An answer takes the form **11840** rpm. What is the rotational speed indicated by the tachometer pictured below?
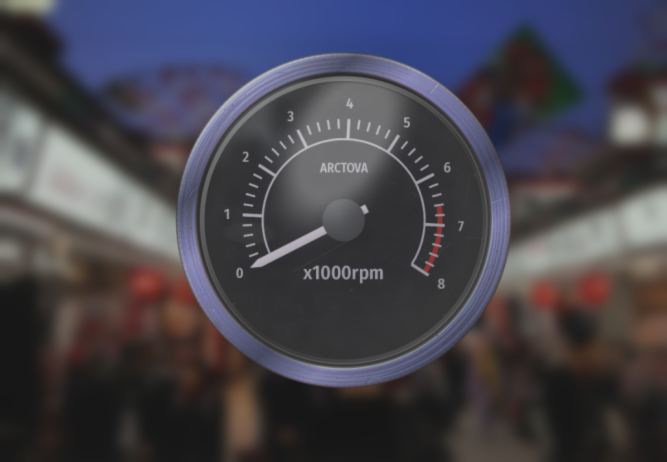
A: **0** rpm
